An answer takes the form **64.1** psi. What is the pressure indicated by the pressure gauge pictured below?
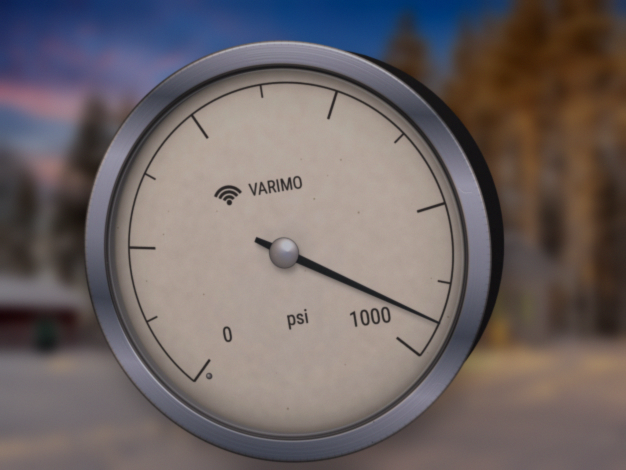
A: **950** psi
